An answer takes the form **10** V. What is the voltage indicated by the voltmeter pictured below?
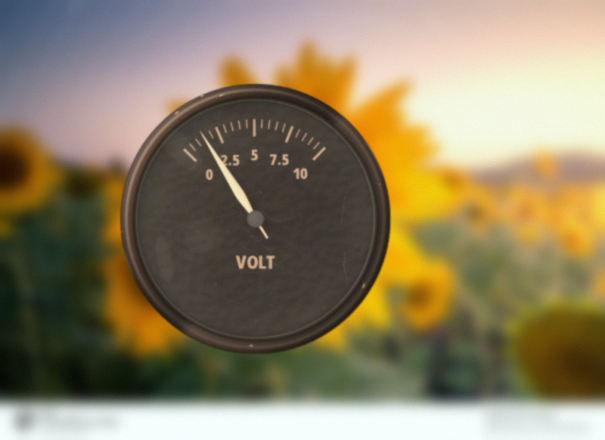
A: **1.5** V
